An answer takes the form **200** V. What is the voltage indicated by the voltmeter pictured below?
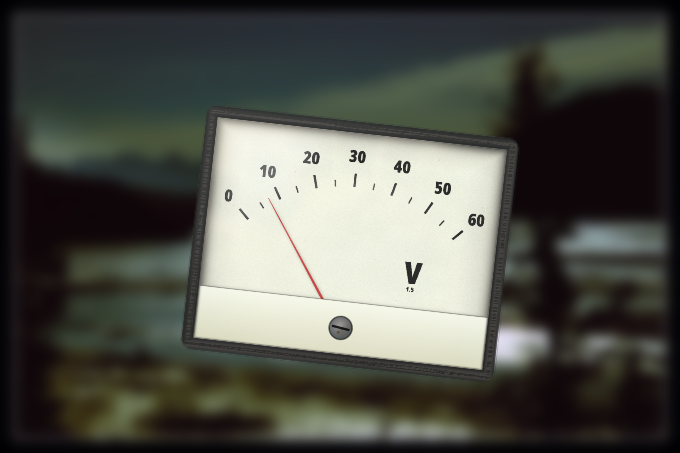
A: **7.5** V
